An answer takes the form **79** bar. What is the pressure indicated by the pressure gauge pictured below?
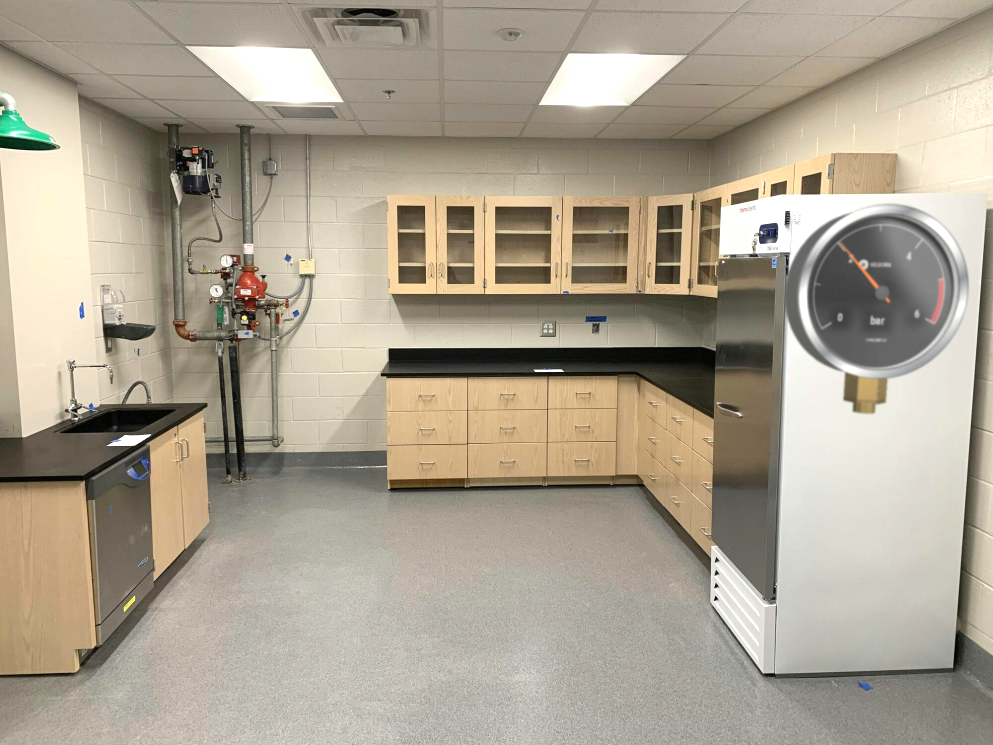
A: **2** bar
